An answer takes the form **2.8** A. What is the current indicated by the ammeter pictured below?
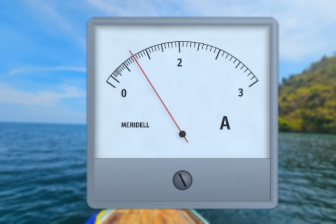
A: **1.25** A
